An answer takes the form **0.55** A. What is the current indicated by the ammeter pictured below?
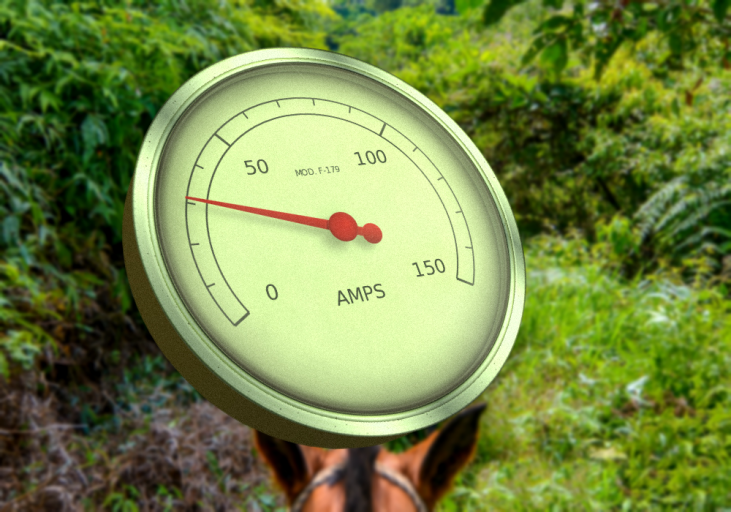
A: **30** A
